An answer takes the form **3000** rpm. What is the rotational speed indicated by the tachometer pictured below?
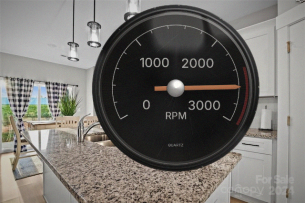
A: **2600** rpm
